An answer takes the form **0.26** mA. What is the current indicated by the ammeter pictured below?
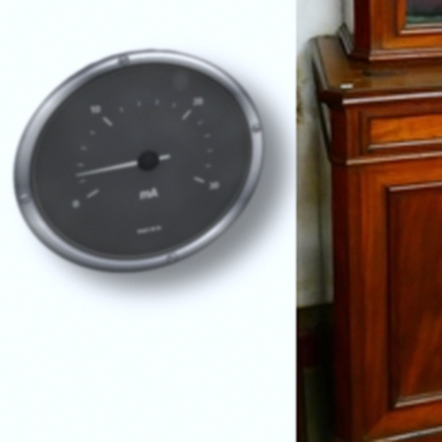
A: **3** mA
